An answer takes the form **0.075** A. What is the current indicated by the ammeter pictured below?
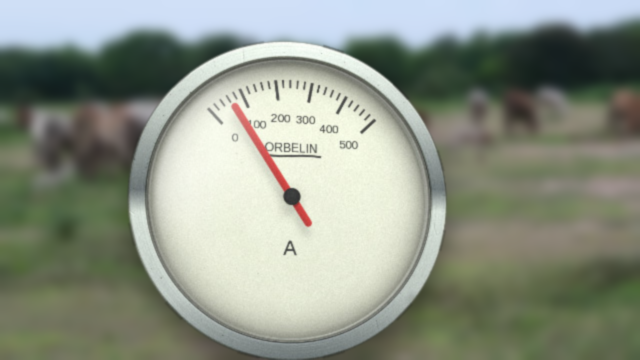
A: **60** A
